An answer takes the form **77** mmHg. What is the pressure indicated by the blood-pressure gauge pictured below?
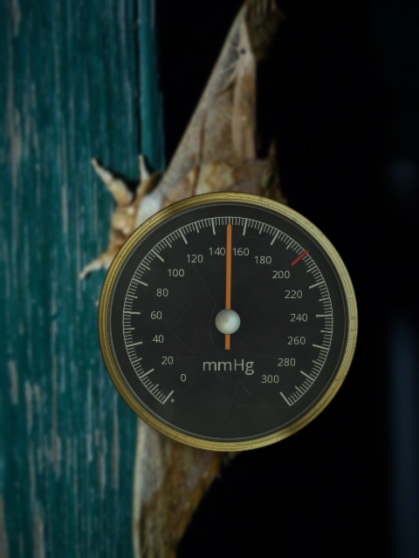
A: **150** mmHg
